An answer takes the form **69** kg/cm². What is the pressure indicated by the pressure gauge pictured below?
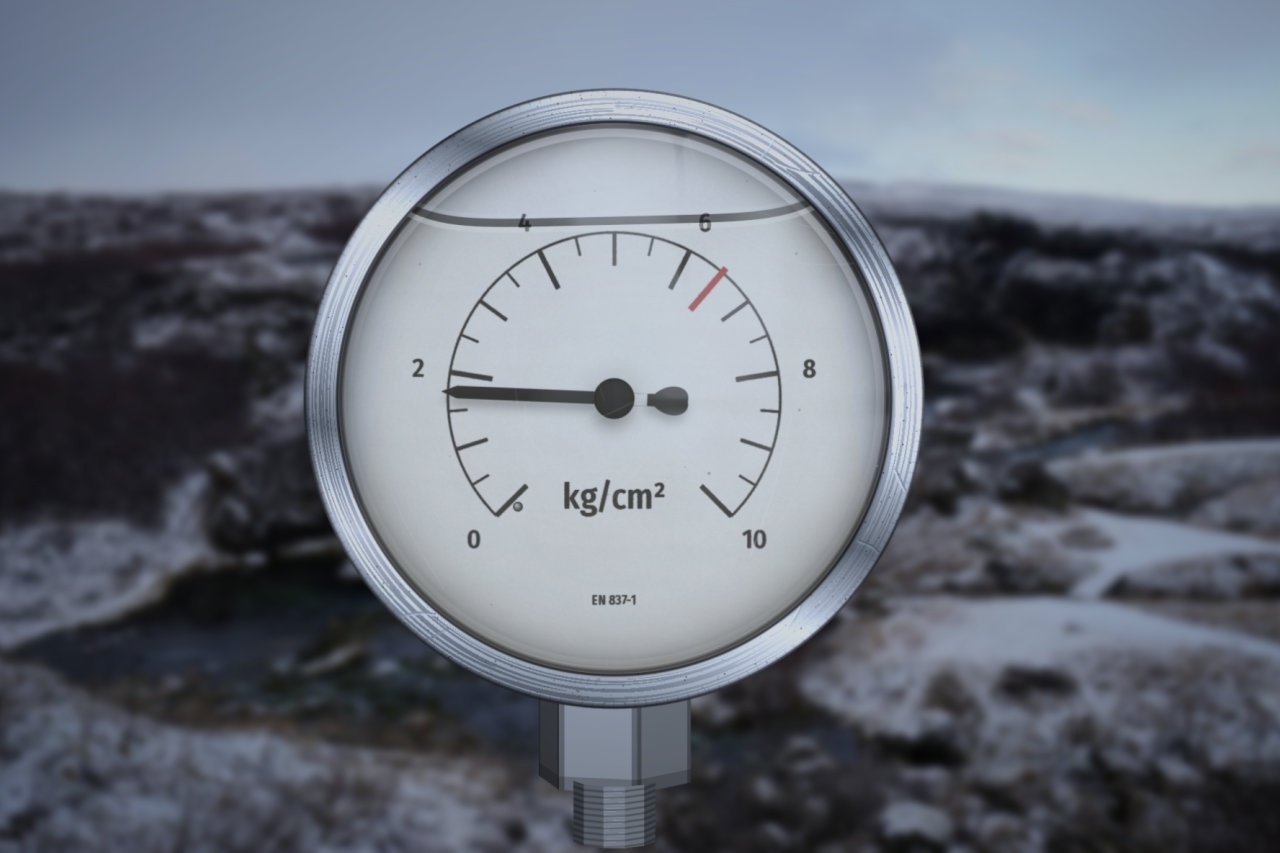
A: **1.75** kg/cm²
